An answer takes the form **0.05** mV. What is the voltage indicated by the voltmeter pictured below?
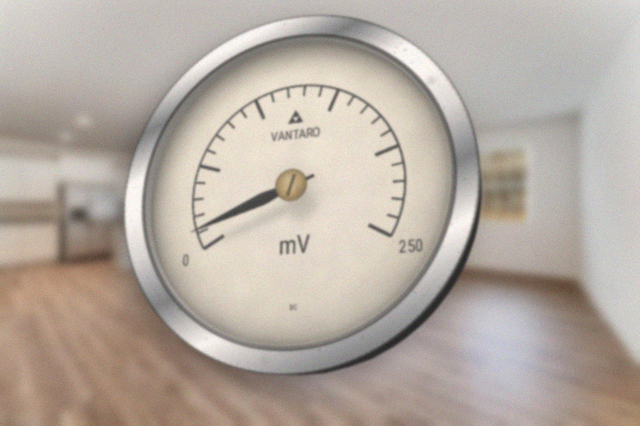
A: **10** mV
